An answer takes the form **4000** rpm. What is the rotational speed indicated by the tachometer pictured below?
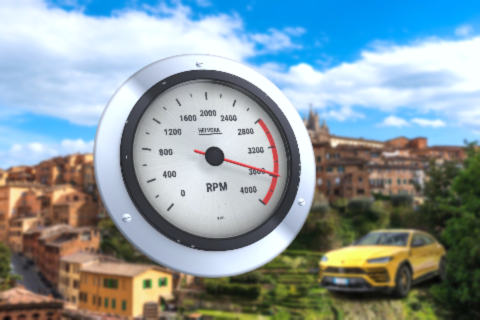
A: **3600** rpm
